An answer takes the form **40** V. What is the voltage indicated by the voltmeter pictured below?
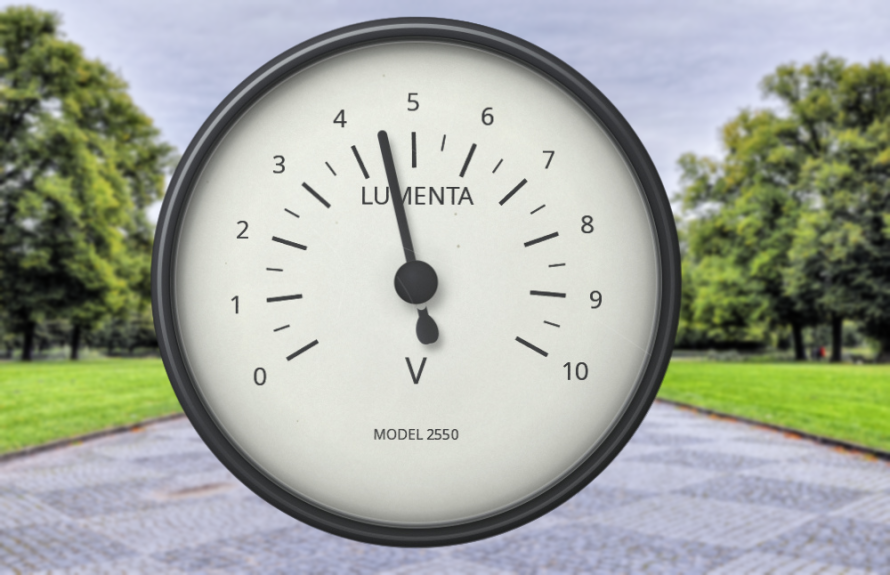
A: **4.5** V
